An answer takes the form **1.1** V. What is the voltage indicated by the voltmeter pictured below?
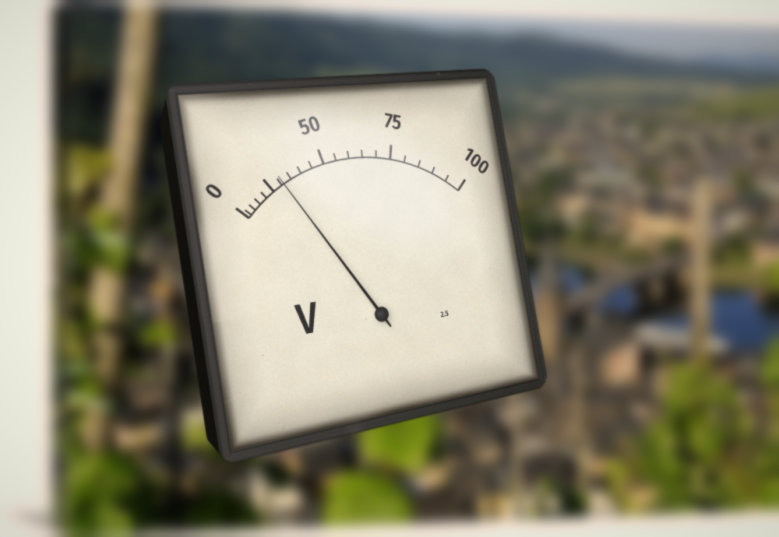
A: **30** V
